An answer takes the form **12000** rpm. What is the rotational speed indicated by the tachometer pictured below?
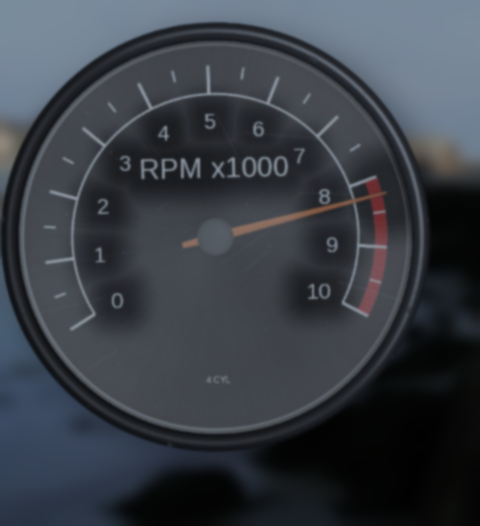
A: **8250** rpm
